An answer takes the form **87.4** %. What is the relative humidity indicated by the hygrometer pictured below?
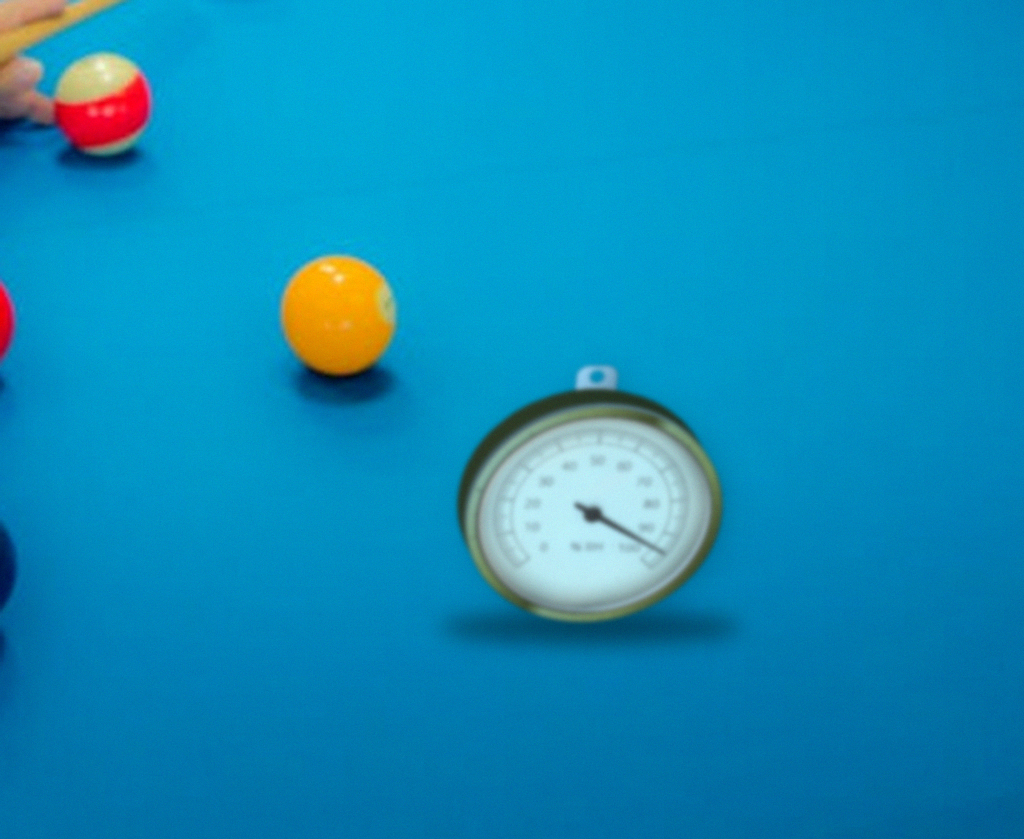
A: **95** %
